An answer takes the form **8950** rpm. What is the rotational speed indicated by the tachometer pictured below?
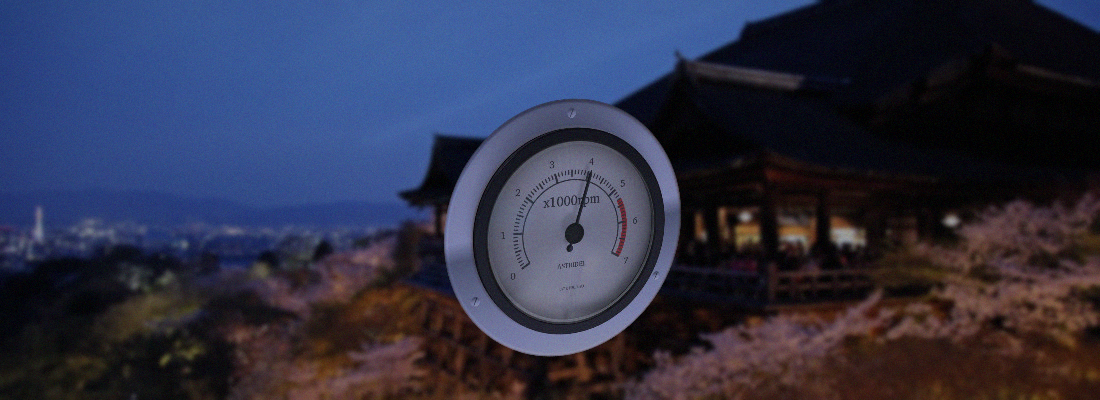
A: **4000** rpm
